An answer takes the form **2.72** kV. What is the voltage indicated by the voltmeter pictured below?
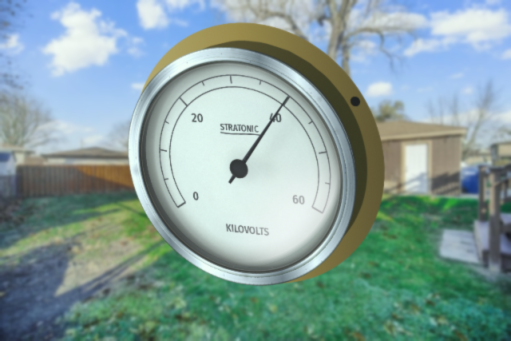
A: **40** kV
